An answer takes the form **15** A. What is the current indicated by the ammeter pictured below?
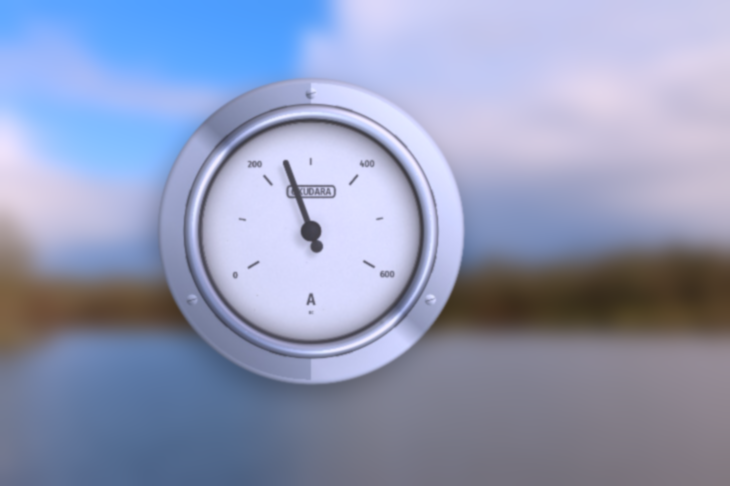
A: **250** A
